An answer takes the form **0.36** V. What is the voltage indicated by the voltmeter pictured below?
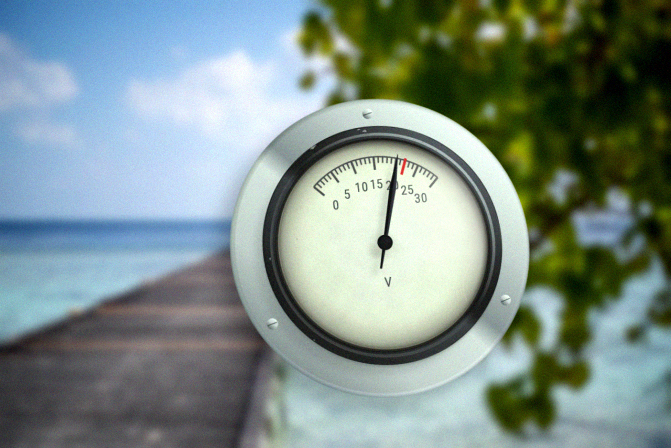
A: **20** V
